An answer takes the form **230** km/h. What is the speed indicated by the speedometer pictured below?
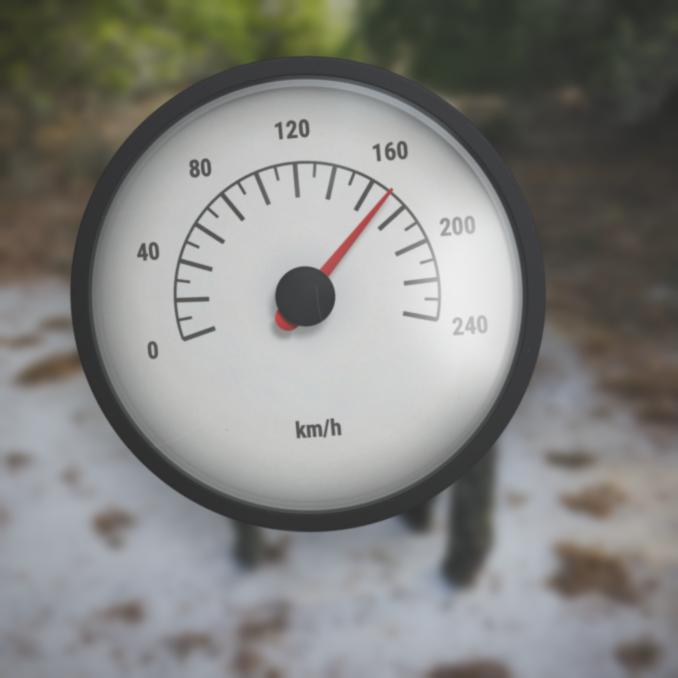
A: **170** km/h
